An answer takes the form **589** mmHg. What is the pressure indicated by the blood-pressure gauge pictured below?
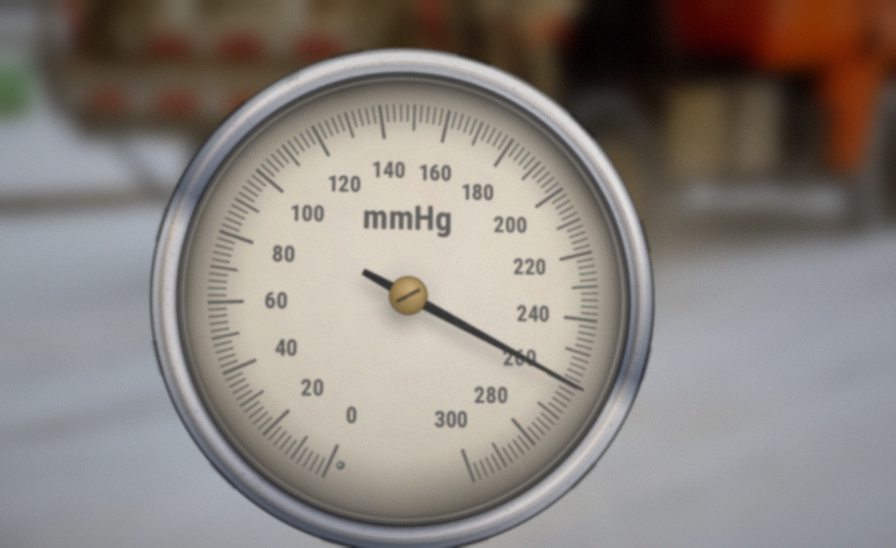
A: **260** mmHg
